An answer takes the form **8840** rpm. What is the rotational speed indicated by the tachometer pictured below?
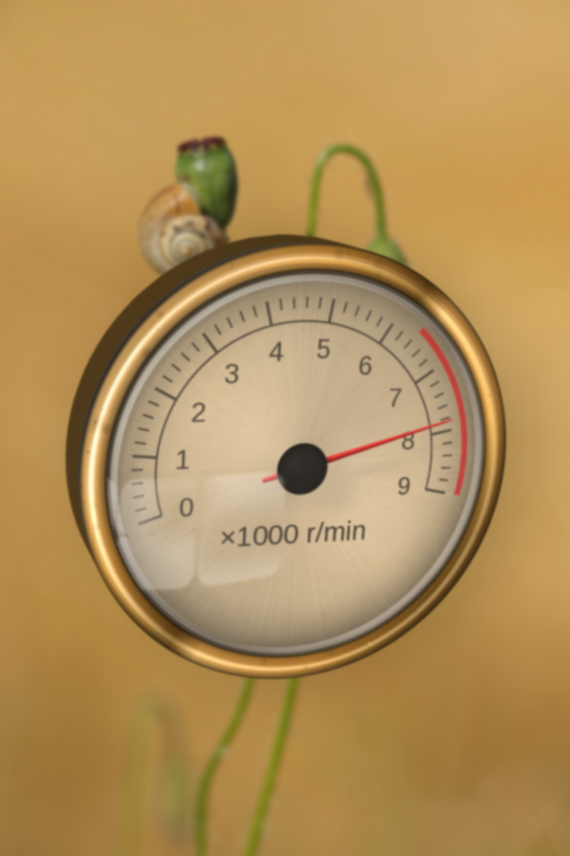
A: **7800** rpm
